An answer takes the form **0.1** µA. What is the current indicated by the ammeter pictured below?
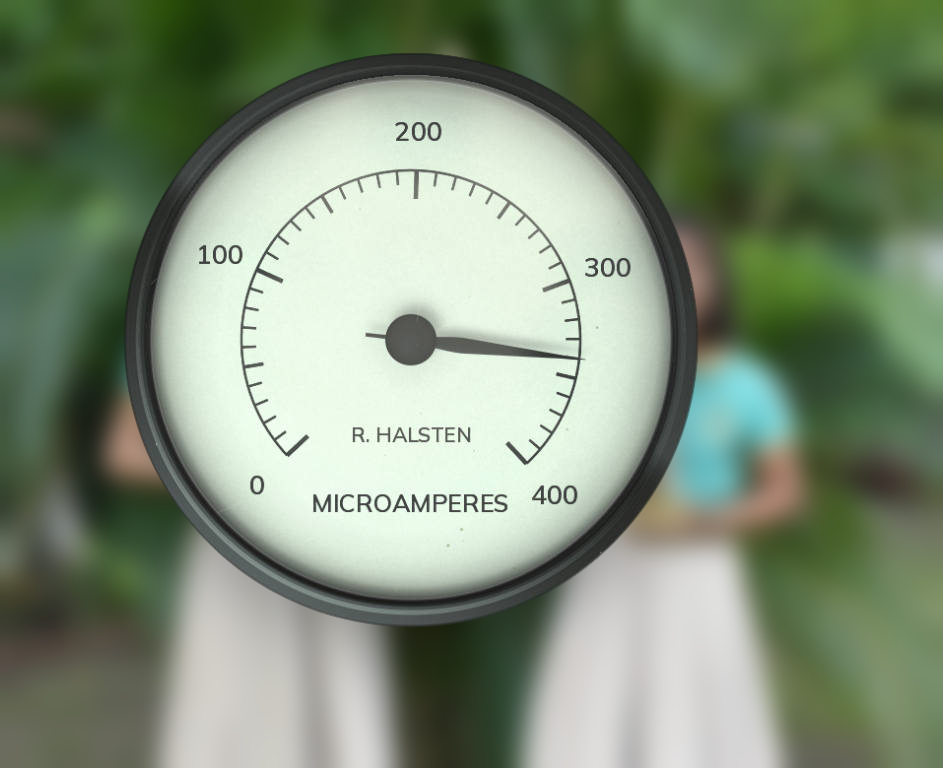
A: **340** µA
